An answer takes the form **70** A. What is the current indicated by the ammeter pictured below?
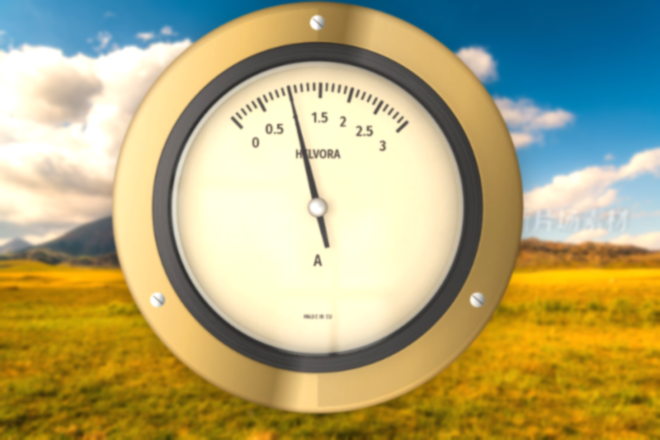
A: **1** A
